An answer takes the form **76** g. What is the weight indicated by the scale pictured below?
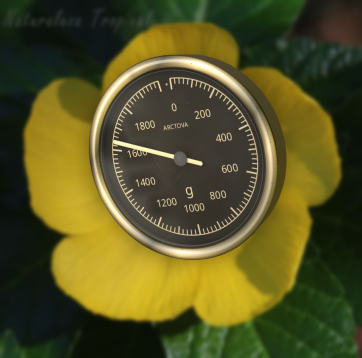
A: **1640** g
